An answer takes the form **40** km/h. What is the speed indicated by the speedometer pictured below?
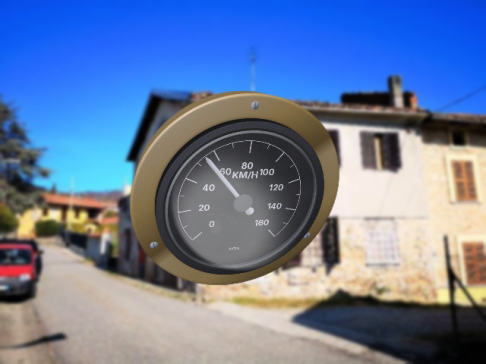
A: **55** km/h
